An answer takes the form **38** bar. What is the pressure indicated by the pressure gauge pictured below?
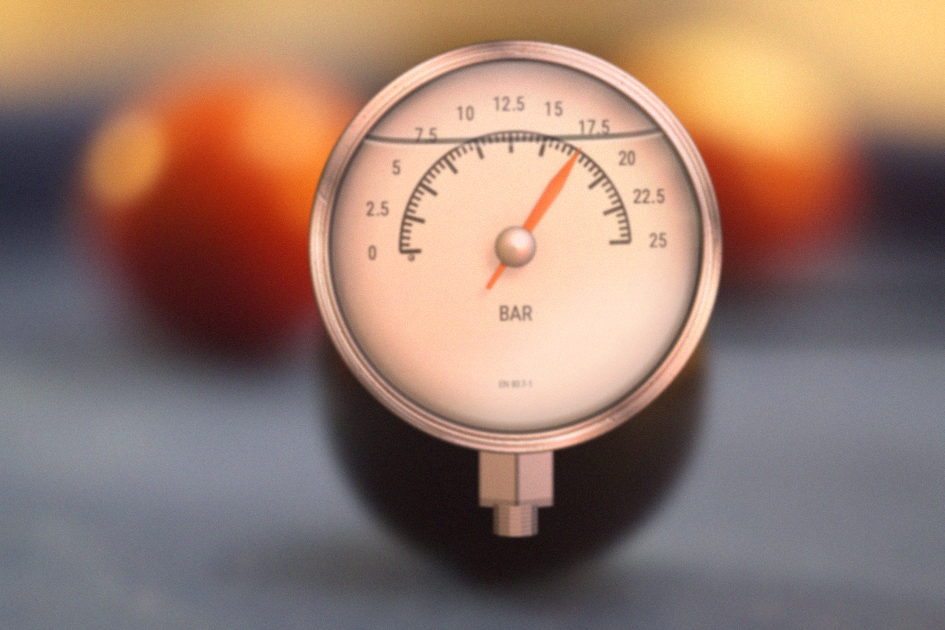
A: **17.5** bar
